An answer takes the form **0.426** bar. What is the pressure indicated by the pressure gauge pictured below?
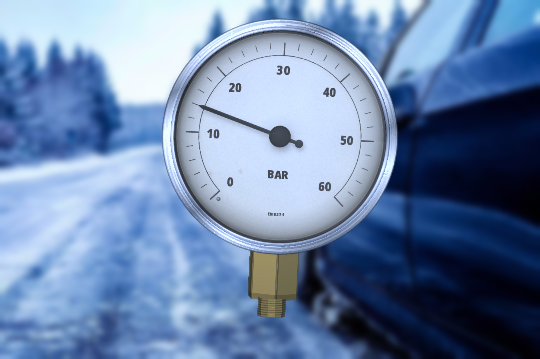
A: **14** bar
